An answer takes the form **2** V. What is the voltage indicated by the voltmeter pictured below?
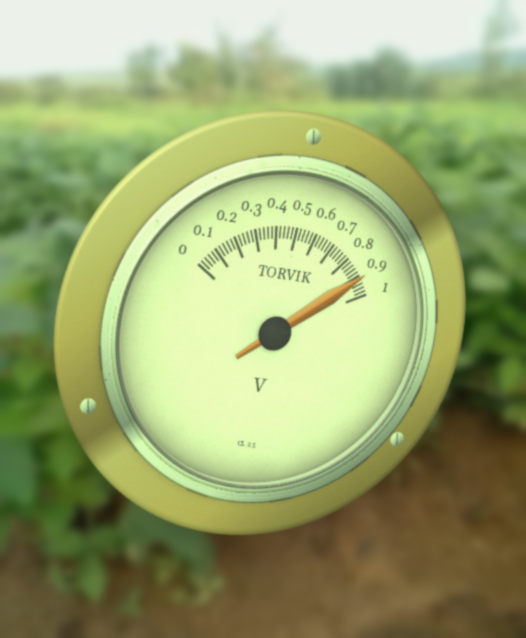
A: **0.9** V
